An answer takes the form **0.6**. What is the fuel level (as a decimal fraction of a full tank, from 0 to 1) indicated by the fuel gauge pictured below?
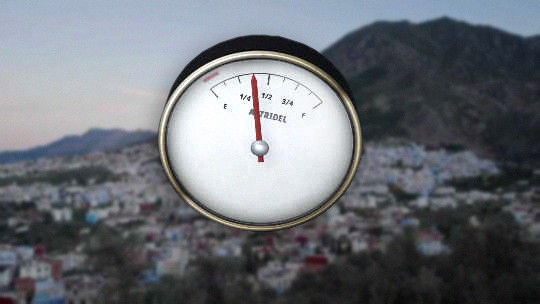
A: **0.375**
